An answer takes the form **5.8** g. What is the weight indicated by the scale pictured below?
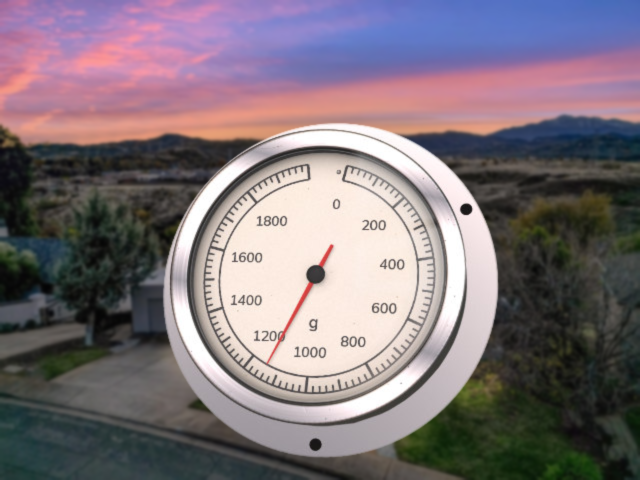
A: **1140** g
